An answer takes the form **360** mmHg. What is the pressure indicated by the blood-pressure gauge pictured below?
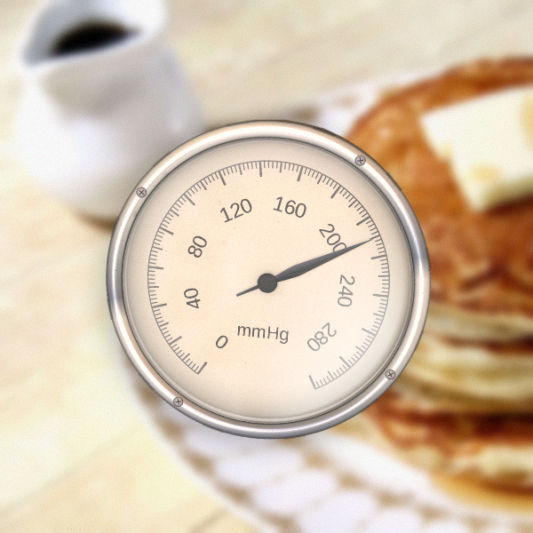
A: **210** mmHg
